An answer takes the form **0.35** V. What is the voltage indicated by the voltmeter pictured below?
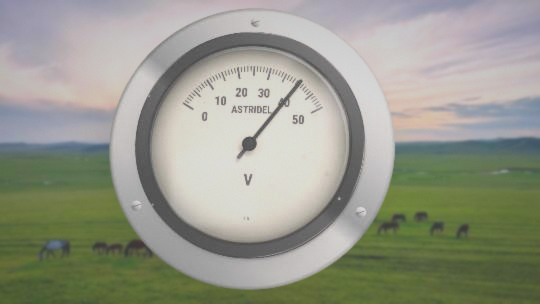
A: **40** V
